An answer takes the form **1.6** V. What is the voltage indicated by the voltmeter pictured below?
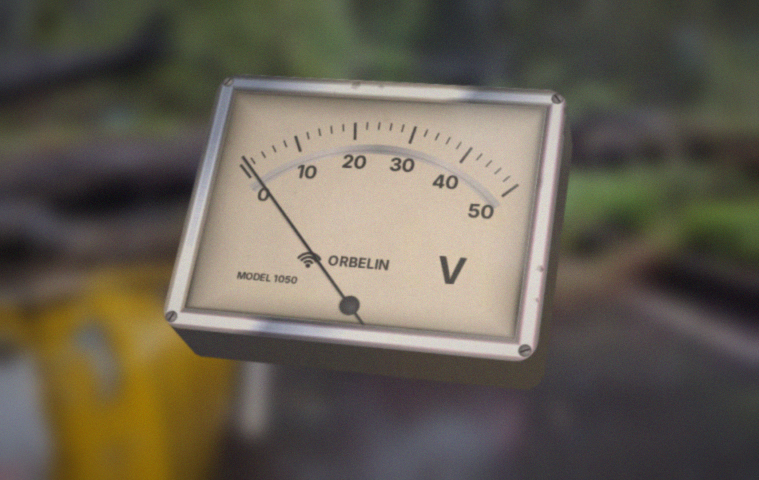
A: **1** V
